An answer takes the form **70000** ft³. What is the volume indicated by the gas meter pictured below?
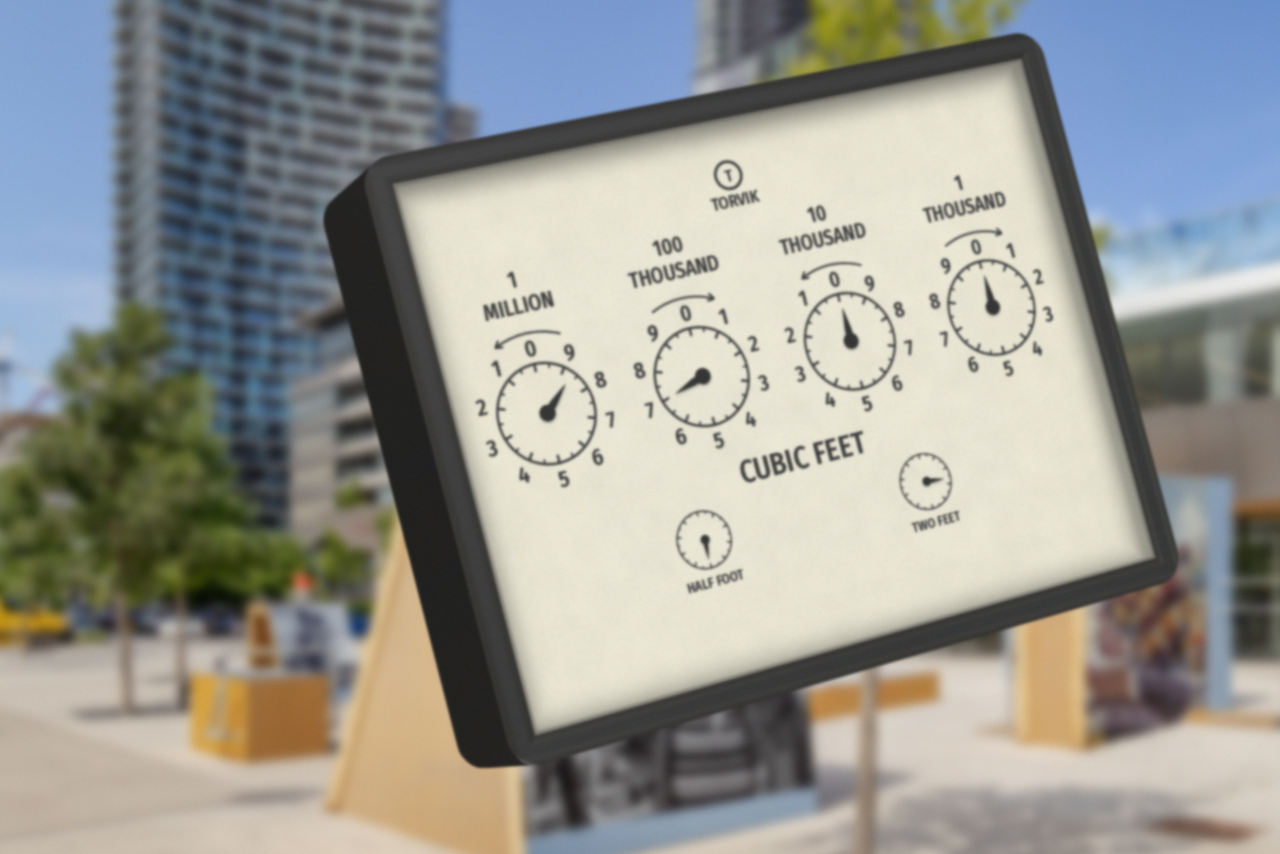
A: **870000** ft³
